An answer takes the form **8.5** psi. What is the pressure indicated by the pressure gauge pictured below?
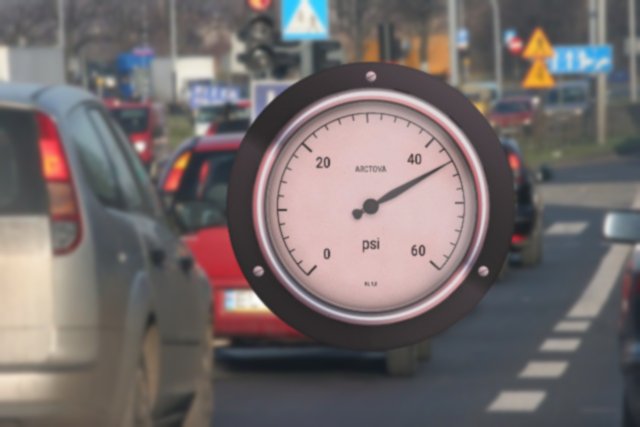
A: **44** psi
